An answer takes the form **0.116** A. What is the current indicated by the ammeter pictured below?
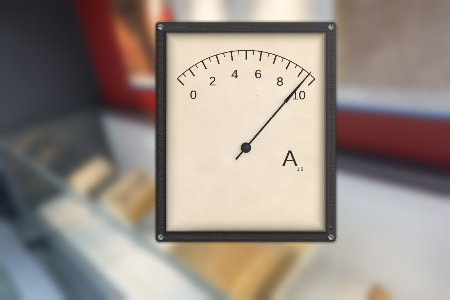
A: **9.5** A
